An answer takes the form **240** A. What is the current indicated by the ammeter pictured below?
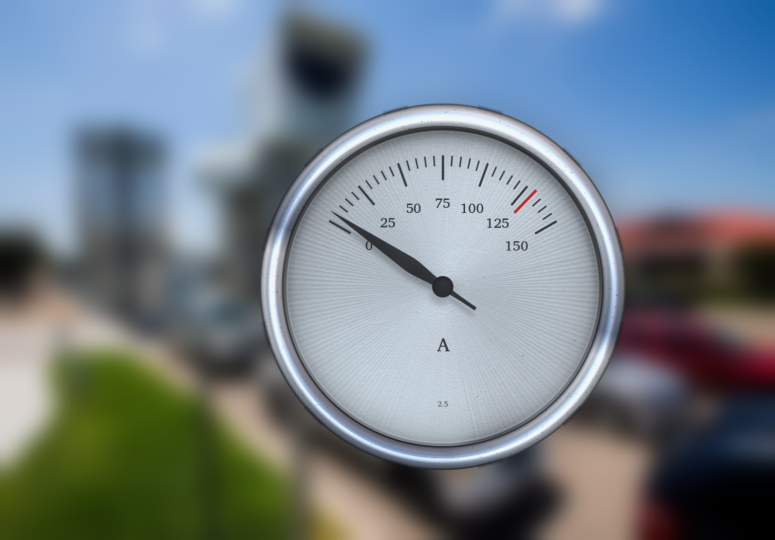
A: **5** A
